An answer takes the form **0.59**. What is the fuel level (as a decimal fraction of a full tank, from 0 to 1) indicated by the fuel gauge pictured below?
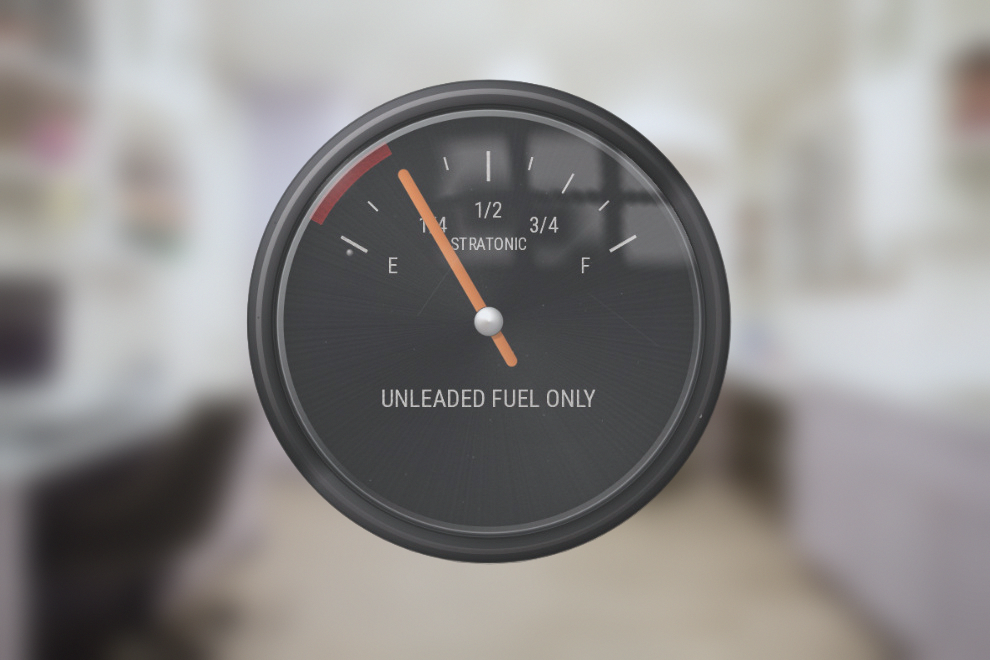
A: **0.25**
